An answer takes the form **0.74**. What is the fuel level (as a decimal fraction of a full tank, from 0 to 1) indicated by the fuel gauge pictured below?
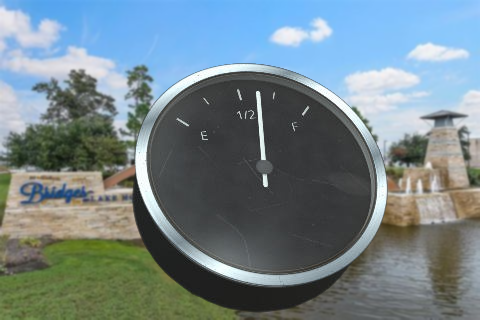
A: **0.625**
